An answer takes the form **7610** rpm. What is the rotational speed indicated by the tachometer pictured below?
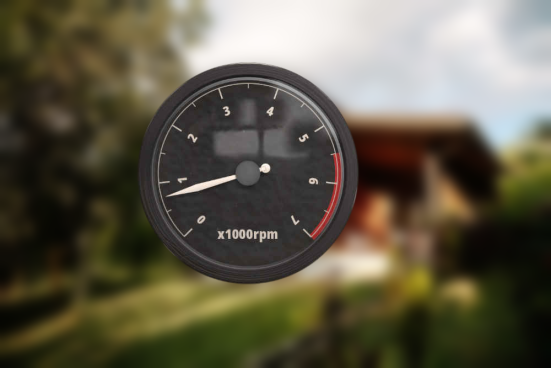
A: **750** rpm
